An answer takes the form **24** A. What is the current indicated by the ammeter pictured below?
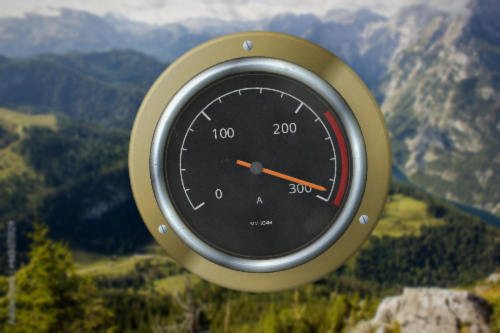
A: **290** A
